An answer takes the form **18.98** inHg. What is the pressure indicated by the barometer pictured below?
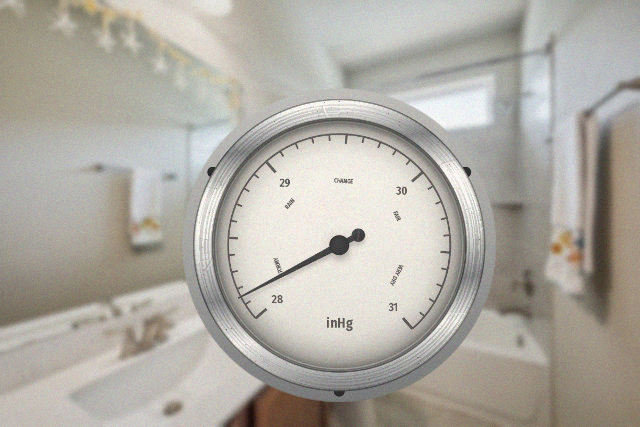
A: **28.15** inHg
